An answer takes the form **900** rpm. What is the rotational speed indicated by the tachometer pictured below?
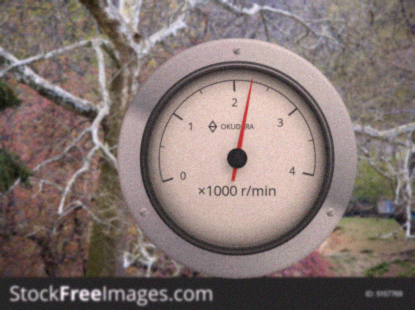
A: **2250** rpm
